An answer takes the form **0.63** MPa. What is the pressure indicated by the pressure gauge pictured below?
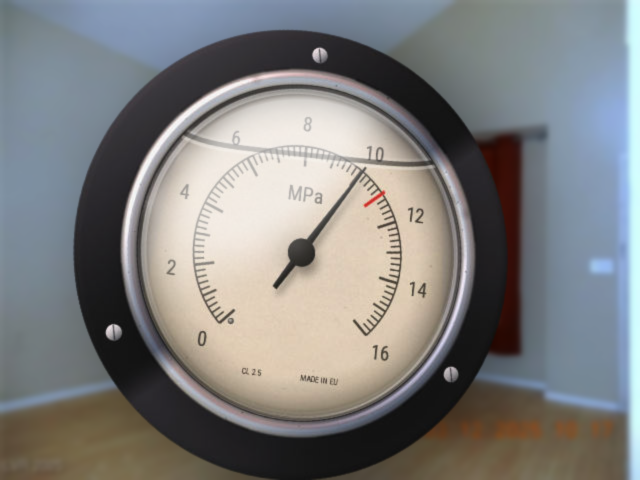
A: **10** MPa
